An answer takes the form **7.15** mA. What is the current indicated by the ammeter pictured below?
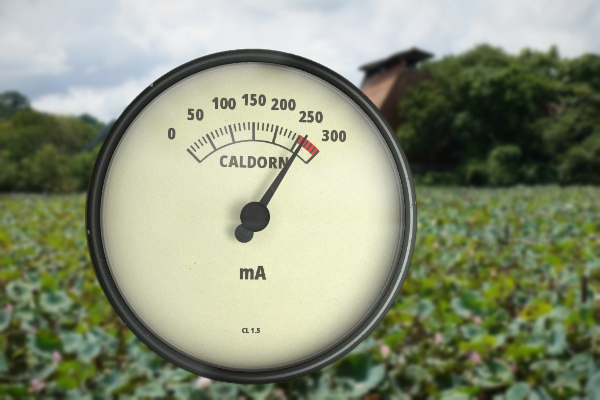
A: **260** mA
